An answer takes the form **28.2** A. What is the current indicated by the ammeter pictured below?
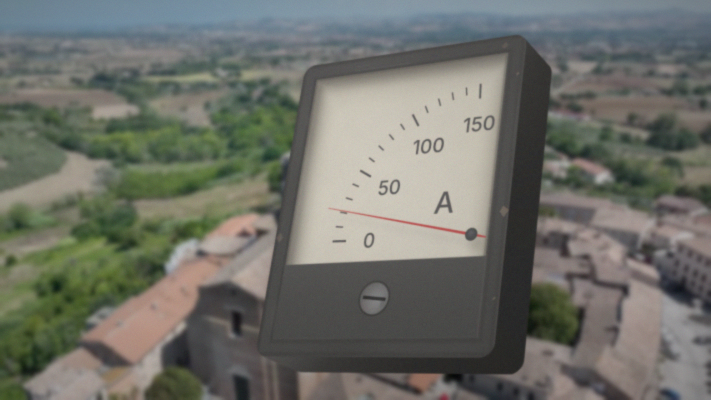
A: **20** A
